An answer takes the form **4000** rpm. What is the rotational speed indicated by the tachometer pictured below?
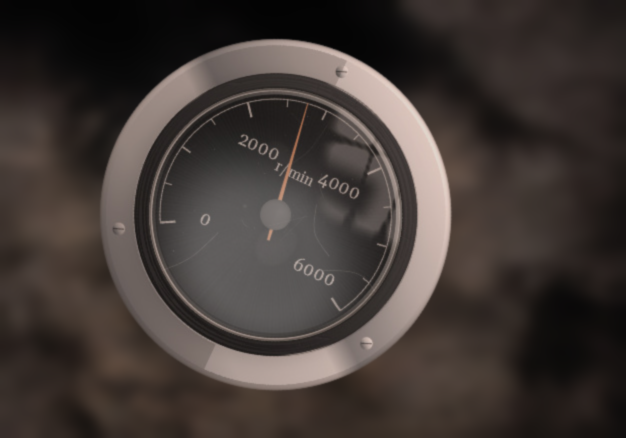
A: **2750** rpm
